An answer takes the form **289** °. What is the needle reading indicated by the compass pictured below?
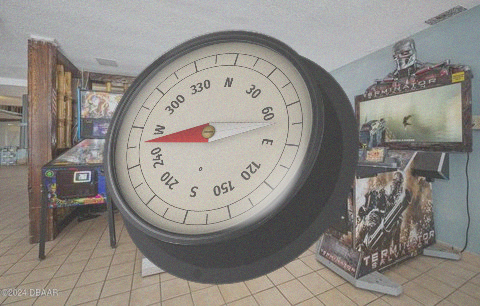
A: **255** °
